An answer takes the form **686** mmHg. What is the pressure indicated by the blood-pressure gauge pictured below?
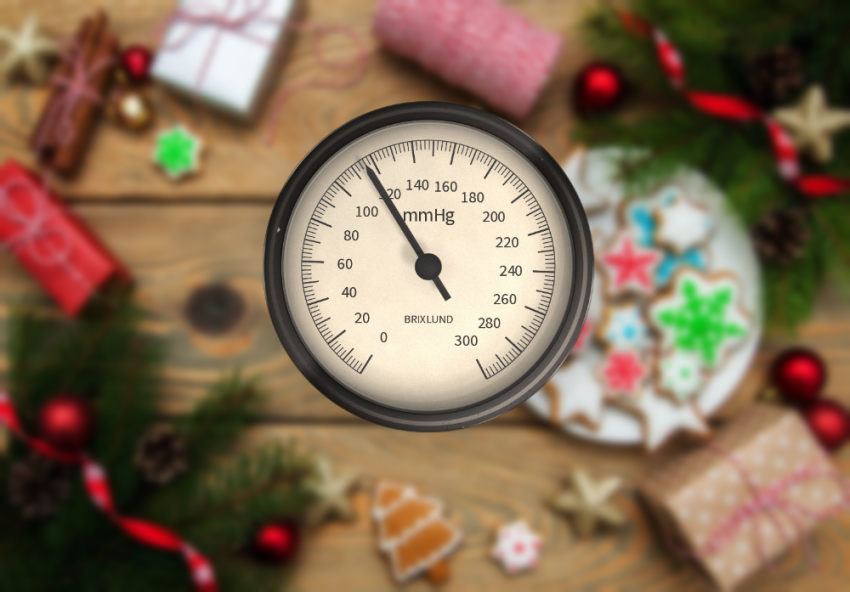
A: **116** mmHg
